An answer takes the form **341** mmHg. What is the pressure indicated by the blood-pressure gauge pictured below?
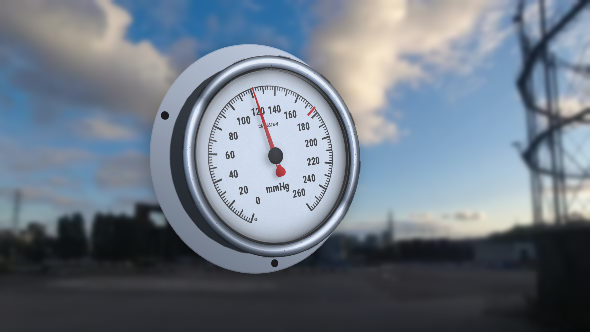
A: **120** mmHg
